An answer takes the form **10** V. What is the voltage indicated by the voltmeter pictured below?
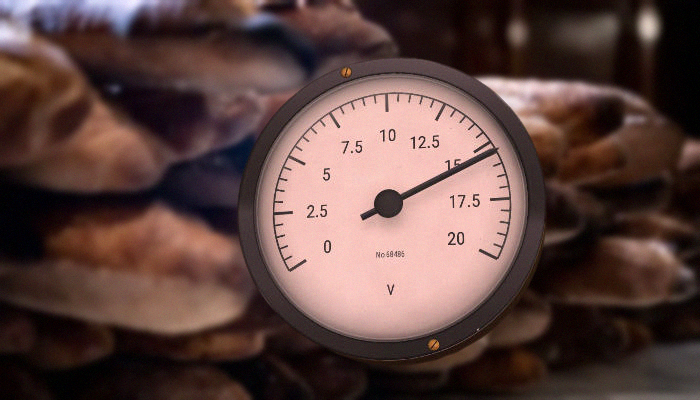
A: **15.5** V
